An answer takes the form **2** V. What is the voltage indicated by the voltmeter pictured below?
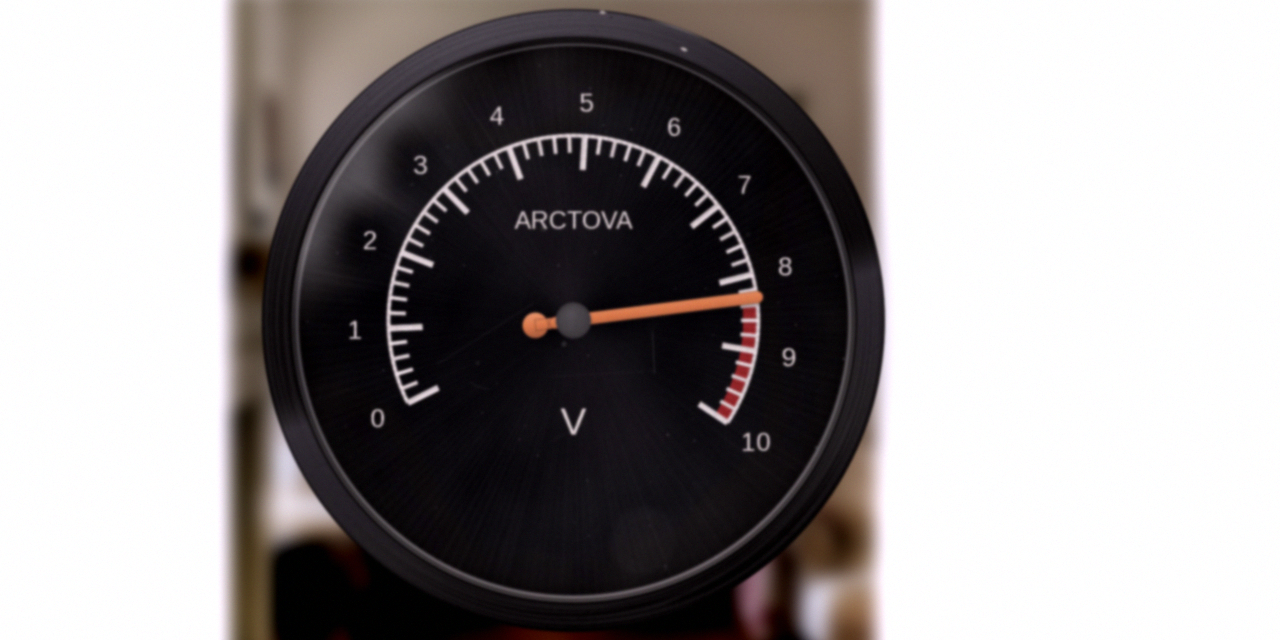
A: **8.3** V
